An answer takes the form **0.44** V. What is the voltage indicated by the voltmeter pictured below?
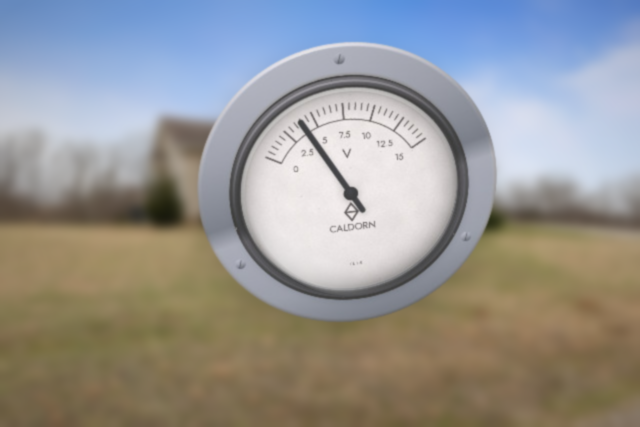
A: **4** V
